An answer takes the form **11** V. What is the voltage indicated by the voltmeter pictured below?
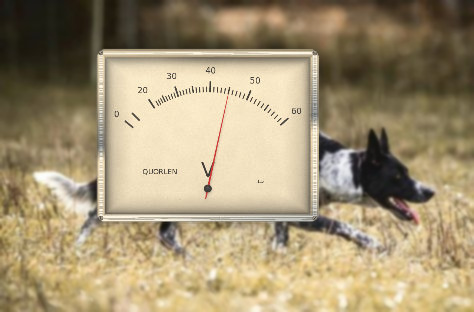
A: **45** V
